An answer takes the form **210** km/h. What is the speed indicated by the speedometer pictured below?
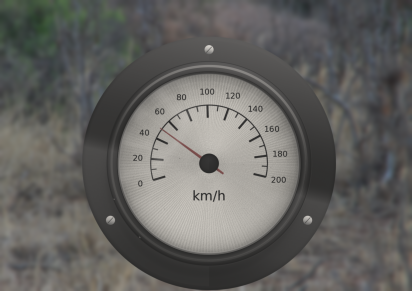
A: **50** km/h
